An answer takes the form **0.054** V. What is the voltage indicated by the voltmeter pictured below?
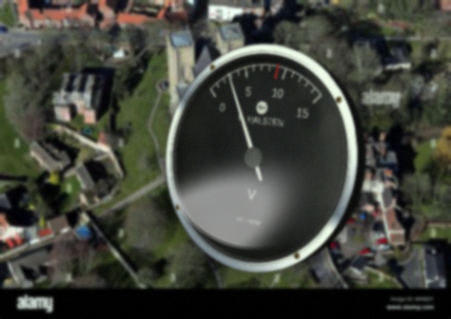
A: **3** V
